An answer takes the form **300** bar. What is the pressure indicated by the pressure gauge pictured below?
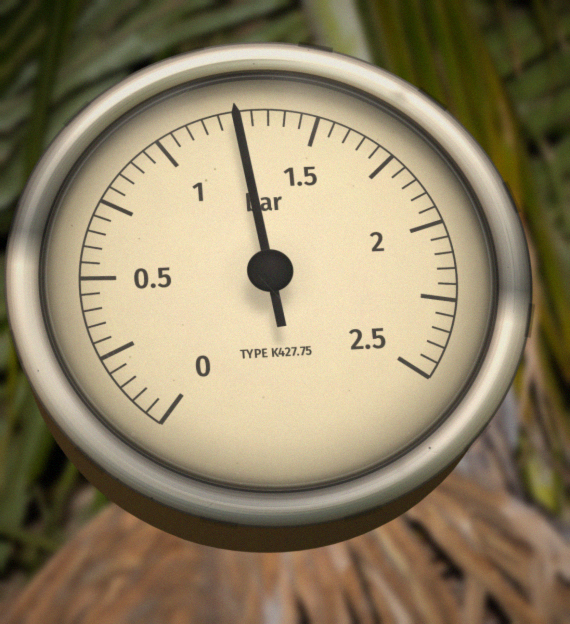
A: **1.25** bar
